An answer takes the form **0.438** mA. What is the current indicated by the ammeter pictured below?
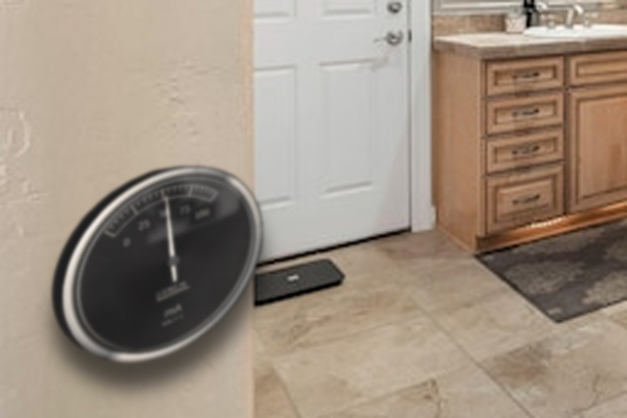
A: **50** mA
